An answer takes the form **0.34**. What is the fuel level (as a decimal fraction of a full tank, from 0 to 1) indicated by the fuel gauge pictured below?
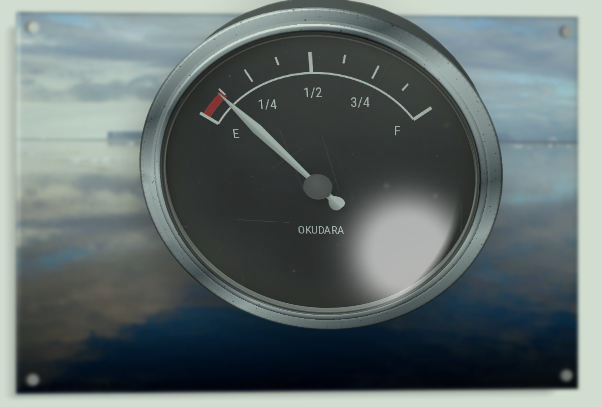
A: **0.125**
